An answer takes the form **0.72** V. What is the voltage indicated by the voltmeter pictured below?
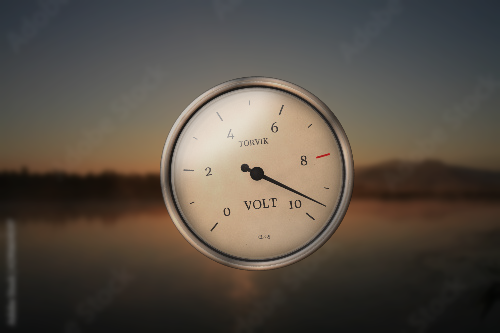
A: **9.5** V
